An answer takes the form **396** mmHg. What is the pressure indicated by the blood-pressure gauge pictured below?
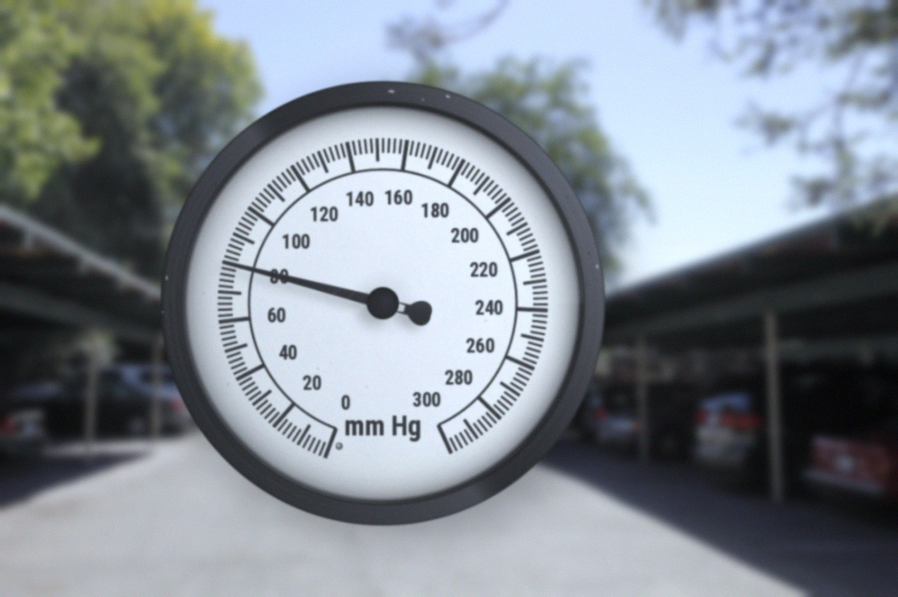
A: **80** mmHg
